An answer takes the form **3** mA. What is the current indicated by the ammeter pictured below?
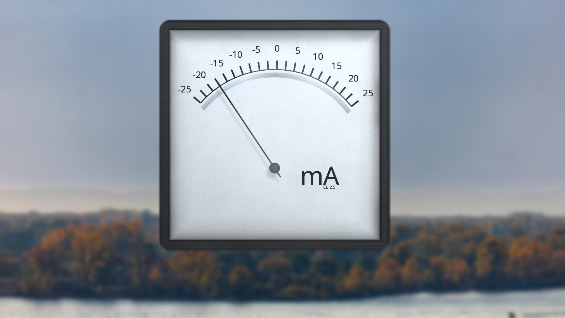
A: **-17.5** mA
